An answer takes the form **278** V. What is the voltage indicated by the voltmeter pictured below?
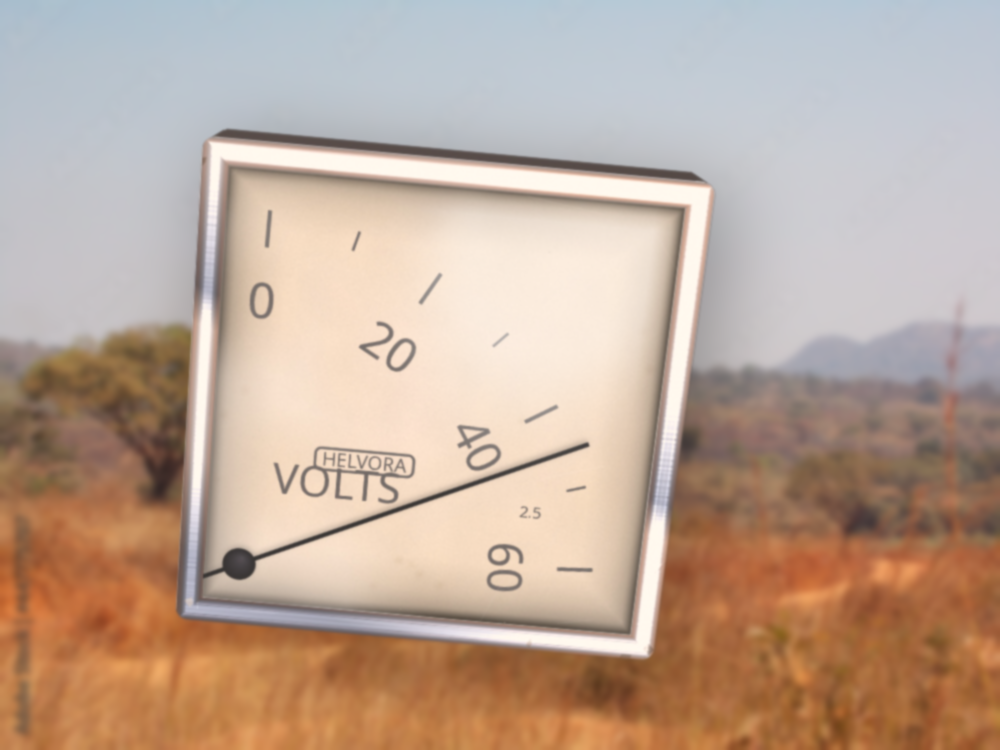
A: **45** V
